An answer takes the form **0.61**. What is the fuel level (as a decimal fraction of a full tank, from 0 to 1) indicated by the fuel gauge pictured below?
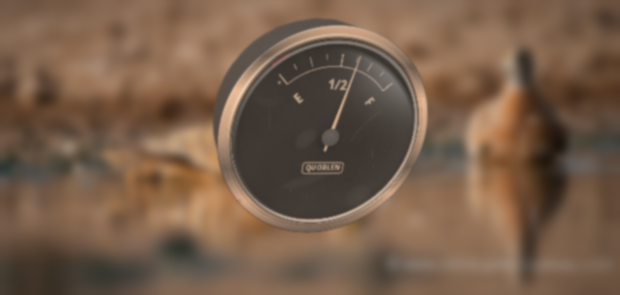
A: **0.625**
